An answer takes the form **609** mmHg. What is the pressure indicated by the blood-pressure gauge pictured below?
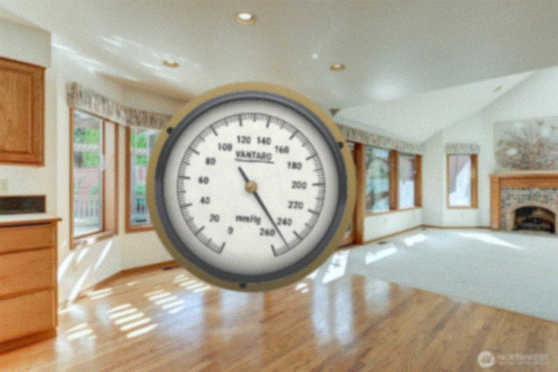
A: **250** mmHg
